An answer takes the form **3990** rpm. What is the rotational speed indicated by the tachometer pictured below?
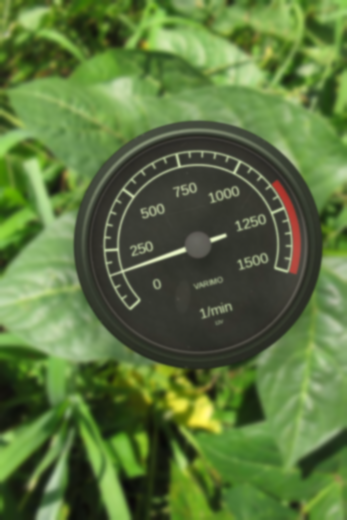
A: **150** rpm
